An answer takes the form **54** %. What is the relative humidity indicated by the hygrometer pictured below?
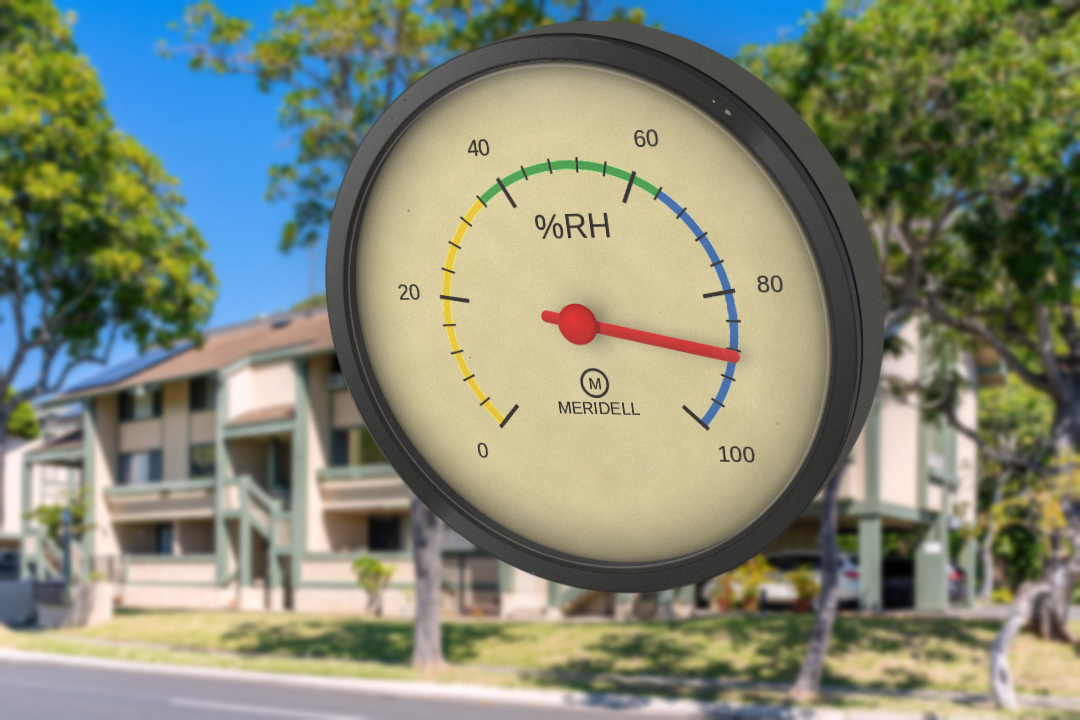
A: **88** %
